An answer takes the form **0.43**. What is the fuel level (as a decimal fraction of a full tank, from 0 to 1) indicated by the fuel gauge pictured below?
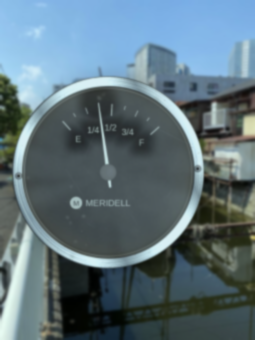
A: **0.375**
